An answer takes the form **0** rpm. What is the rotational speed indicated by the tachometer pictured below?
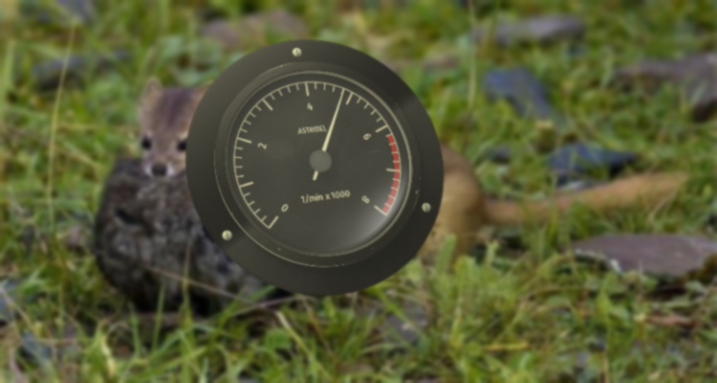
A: **4800** rpm
